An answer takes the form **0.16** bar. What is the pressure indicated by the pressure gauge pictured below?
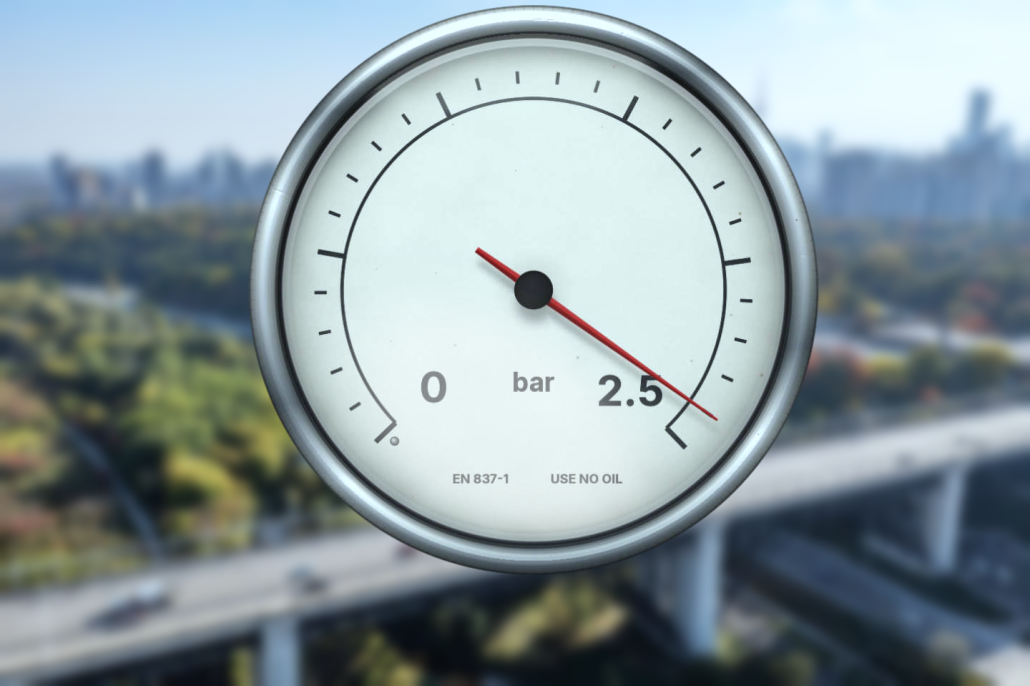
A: **2.4** bar
